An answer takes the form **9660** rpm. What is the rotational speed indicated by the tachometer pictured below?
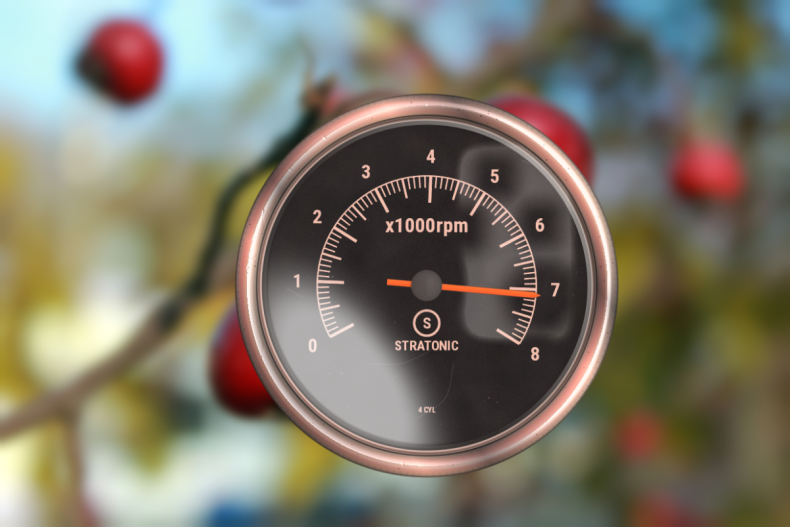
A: **7100** rpm
